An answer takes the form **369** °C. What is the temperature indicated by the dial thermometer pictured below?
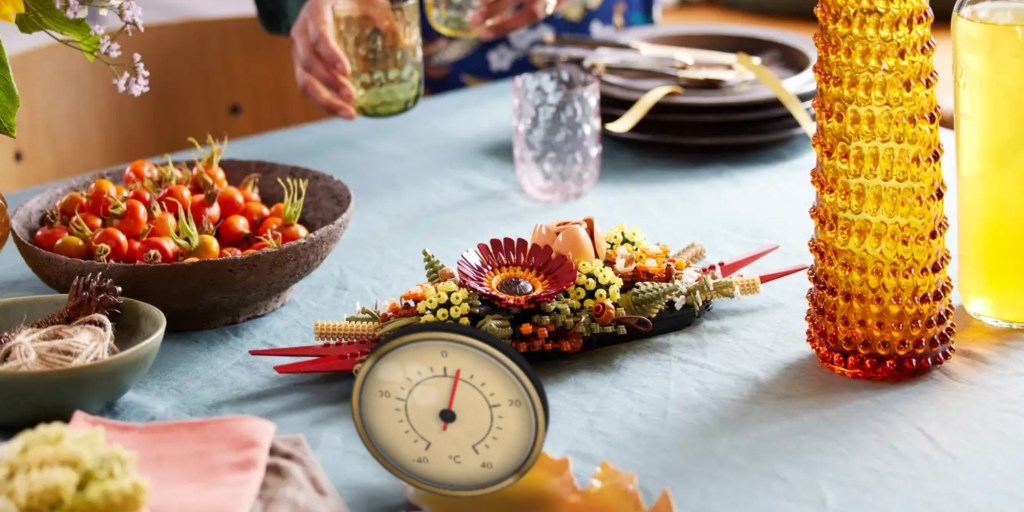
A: **4** °C
